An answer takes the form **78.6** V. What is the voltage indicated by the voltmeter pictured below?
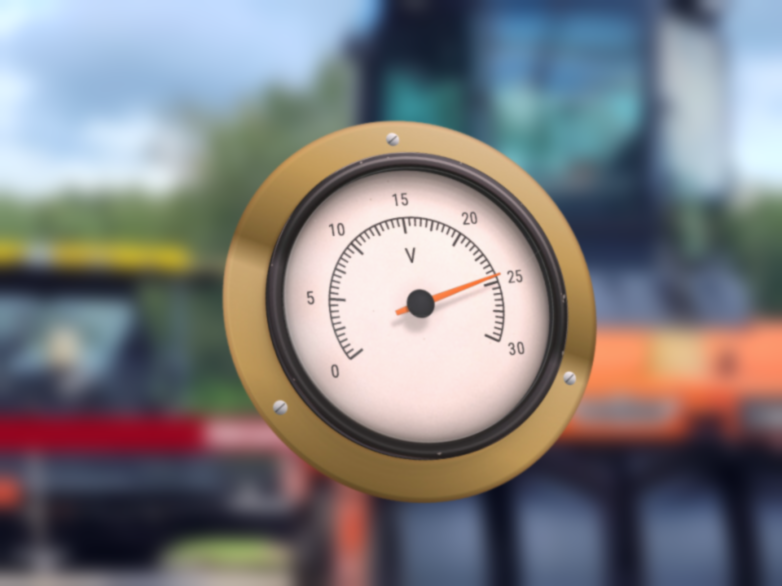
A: **24.5** V
